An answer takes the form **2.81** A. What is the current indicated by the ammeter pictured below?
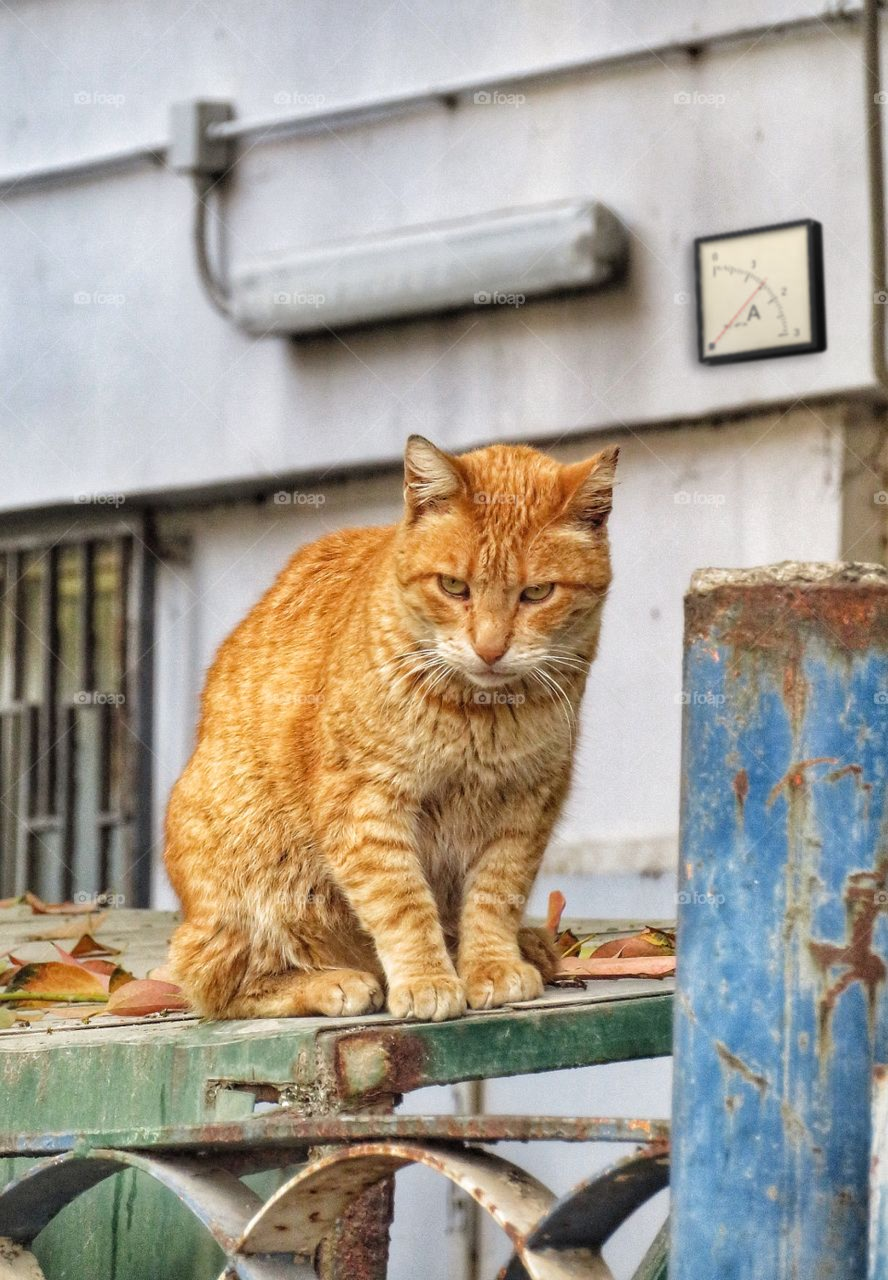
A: **1.5** A
